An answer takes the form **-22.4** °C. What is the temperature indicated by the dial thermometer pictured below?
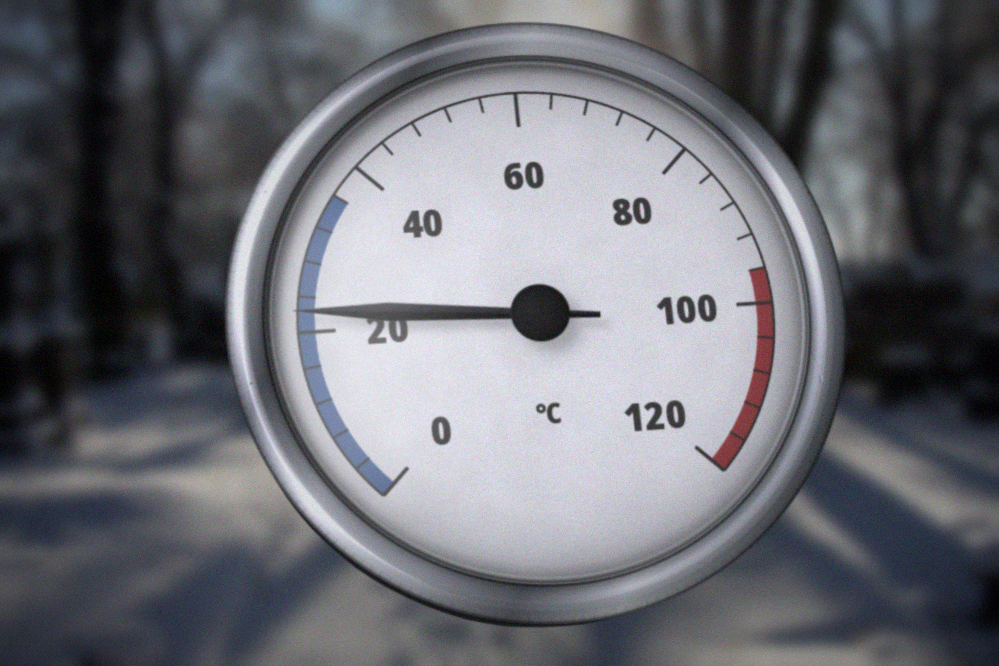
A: **22** °C
